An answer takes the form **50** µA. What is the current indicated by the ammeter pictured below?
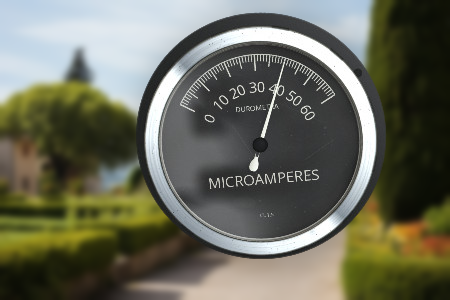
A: **40** µA
